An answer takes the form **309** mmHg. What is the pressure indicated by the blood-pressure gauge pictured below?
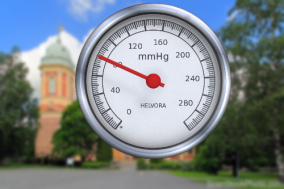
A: **80** mmHg
